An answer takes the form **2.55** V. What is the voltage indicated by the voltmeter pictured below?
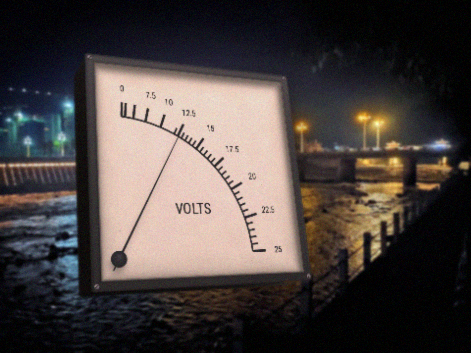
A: **12.5** V
